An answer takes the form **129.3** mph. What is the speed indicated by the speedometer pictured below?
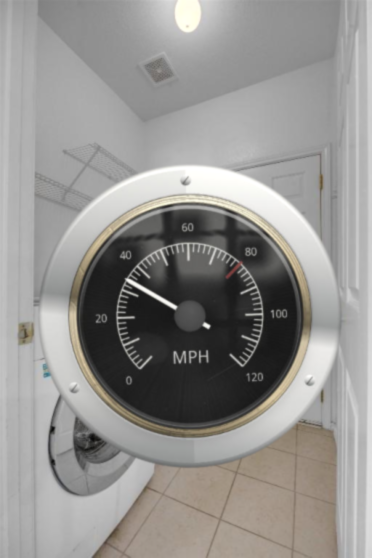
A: **34** mph
